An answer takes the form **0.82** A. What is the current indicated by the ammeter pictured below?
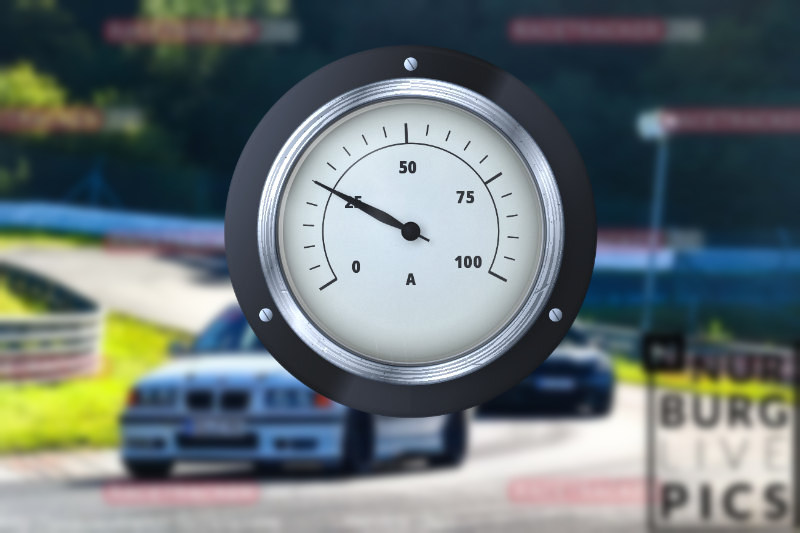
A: **25** A
